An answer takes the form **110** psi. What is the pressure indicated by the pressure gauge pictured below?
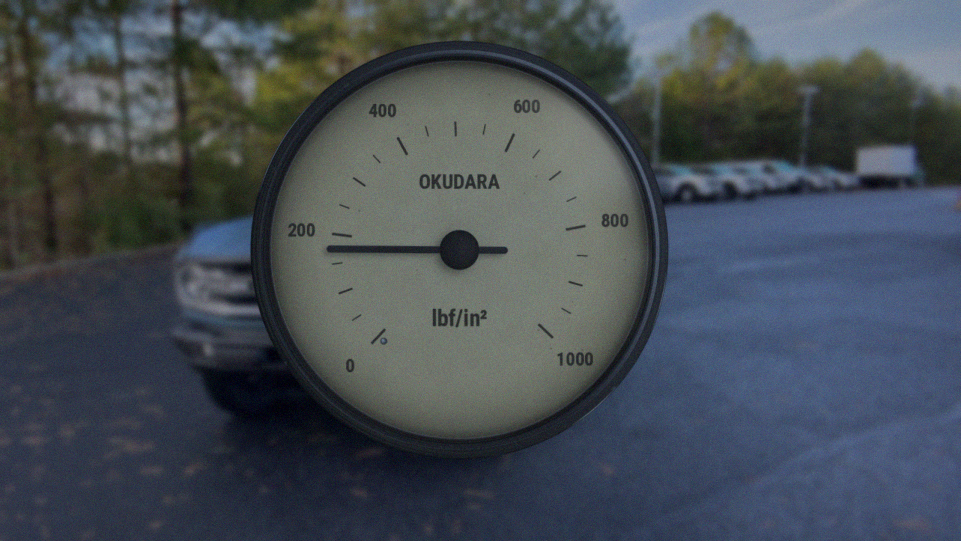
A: **175** psi
